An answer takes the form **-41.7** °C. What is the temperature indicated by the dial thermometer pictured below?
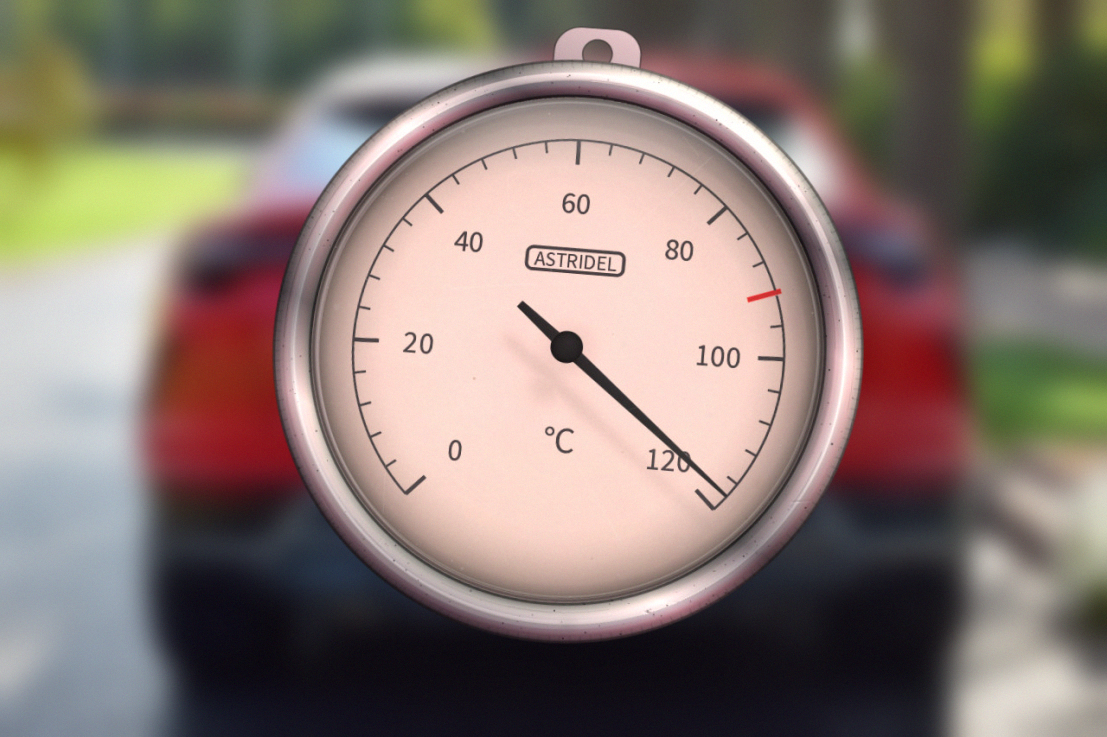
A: **118** °C
